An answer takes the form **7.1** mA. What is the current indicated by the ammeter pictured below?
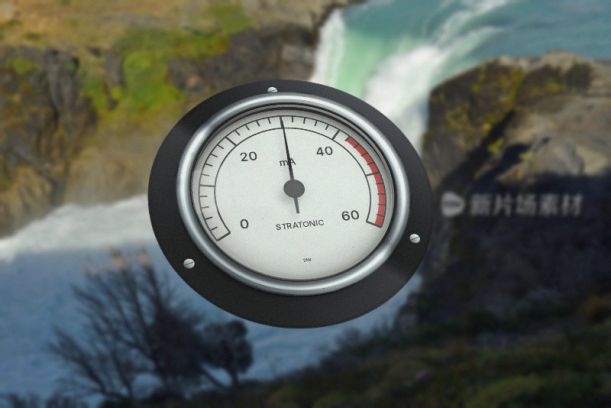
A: **30** mA
